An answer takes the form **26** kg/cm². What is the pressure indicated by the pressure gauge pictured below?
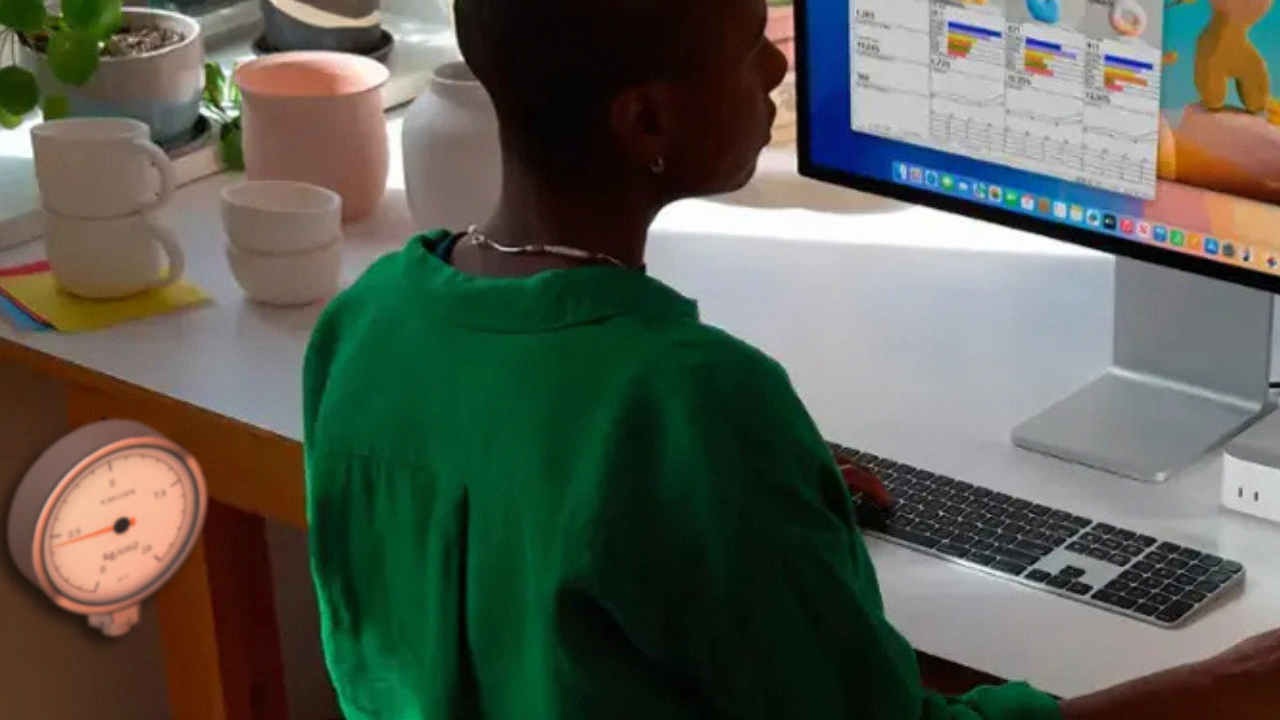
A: **2.25** kg/cm²
